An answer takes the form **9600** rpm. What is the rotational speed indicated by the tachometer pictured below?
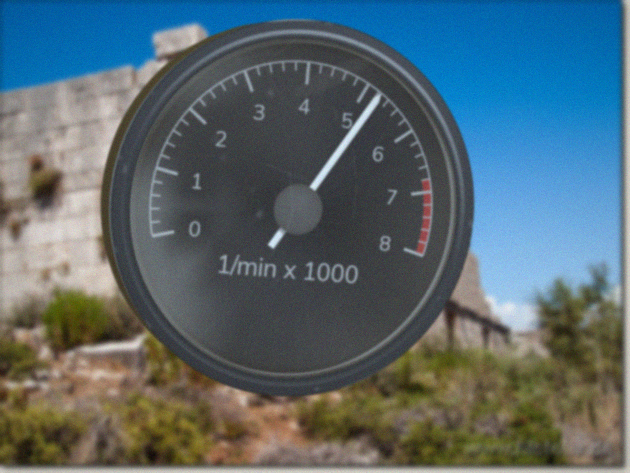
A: **5200** rpm
